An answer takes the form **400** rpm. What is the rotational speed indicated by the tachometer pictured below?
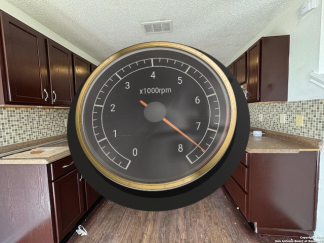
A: **7600** rpm
